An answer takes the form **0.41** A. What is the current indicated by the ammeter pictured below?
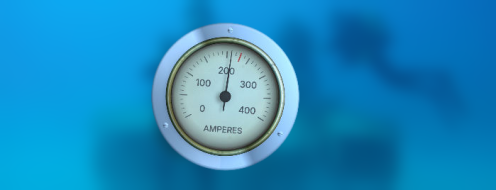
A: **210** A
